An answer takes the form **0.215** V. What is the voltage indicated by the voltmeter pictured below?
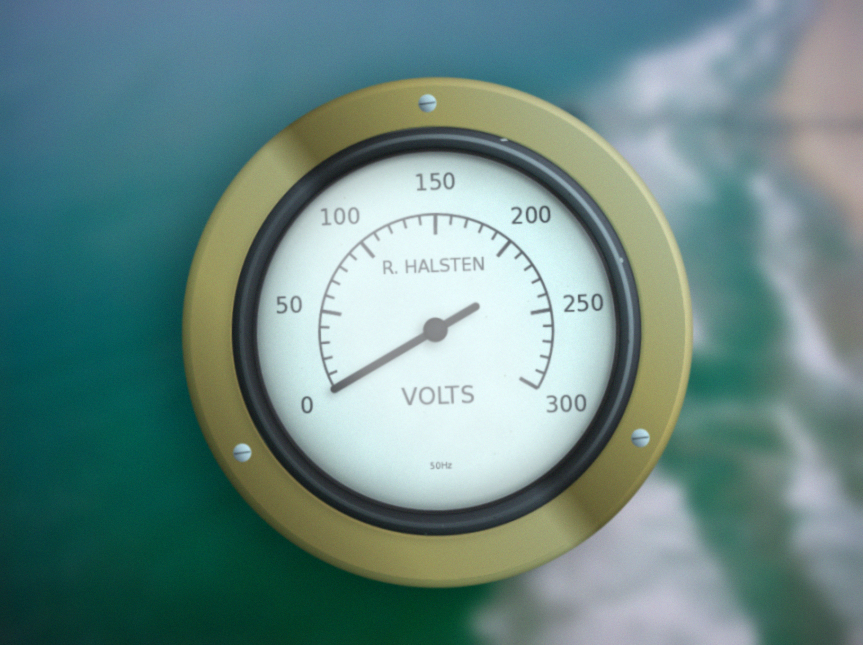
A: **0** V
